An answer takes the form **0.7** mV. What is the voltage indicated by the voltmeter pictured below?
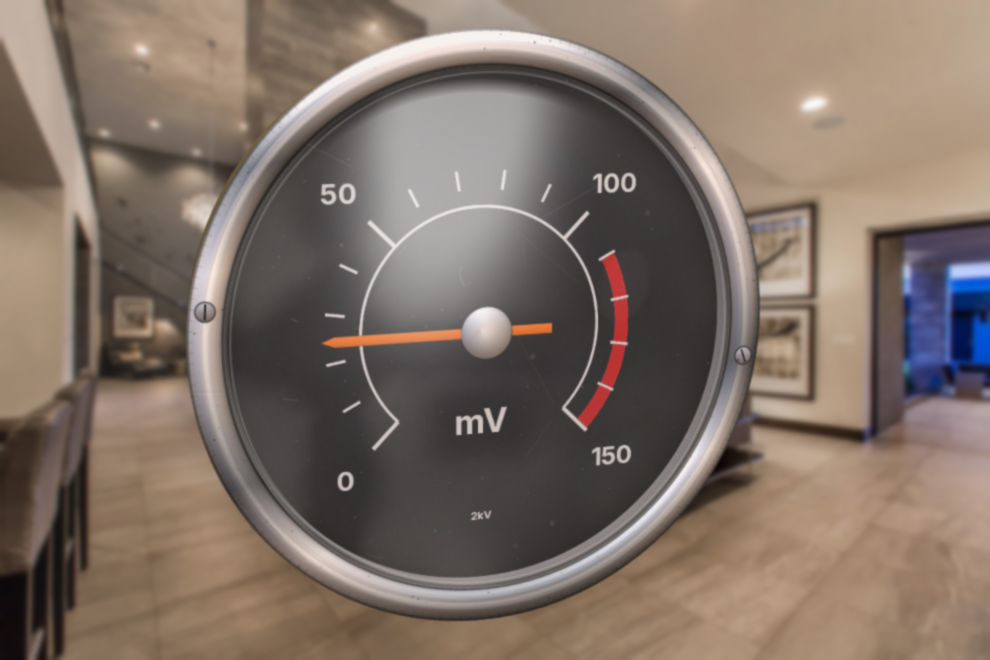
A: **25** mV
